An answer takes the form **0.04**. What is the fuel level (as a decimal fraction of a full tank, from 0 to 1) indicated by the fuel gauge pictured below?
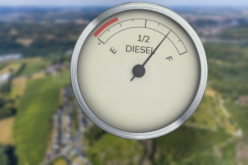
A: **0.75**
